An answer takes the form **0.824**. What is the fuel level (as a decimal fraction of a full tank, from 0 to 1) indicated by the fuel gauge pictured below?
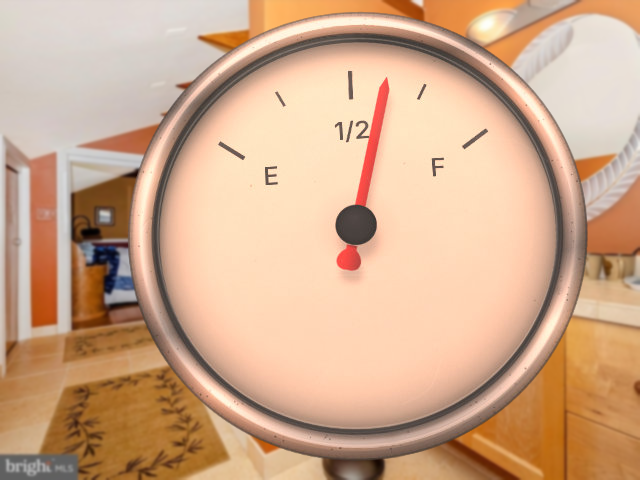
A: **0.625**
